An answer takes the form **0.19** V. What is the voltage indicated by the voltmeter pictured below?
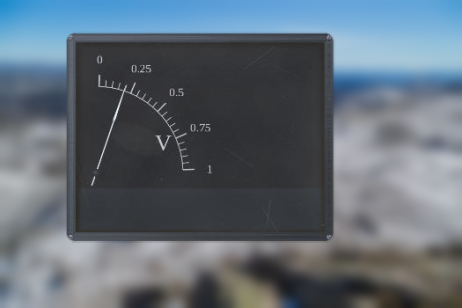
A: **0.2** V
